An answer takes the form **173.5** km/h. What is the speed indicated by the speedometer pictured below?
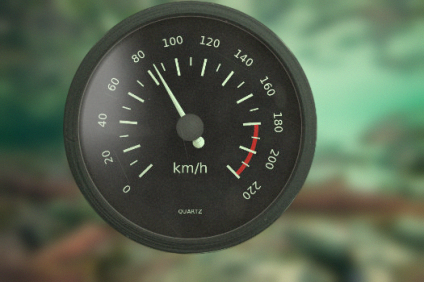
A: **85** km/h
